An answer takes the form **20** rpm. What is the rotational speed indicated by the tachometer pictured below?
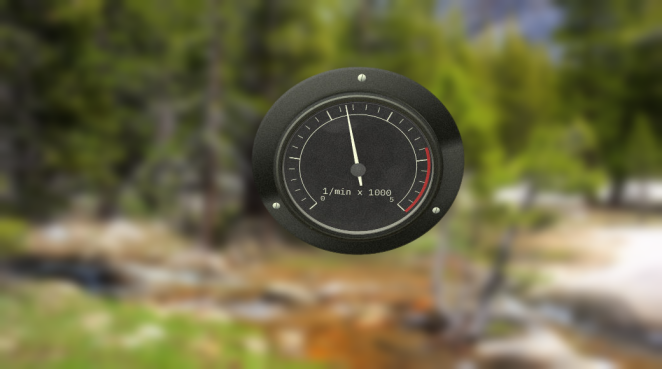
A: **2300** rpm
